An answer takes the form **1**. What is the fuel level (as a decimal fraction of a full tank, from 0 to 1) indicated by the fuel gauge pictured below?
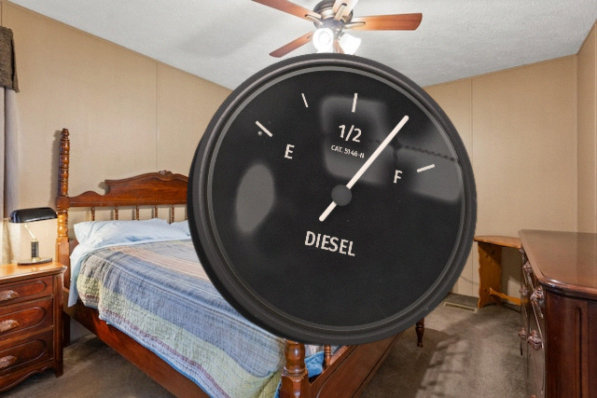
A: **0.75**
